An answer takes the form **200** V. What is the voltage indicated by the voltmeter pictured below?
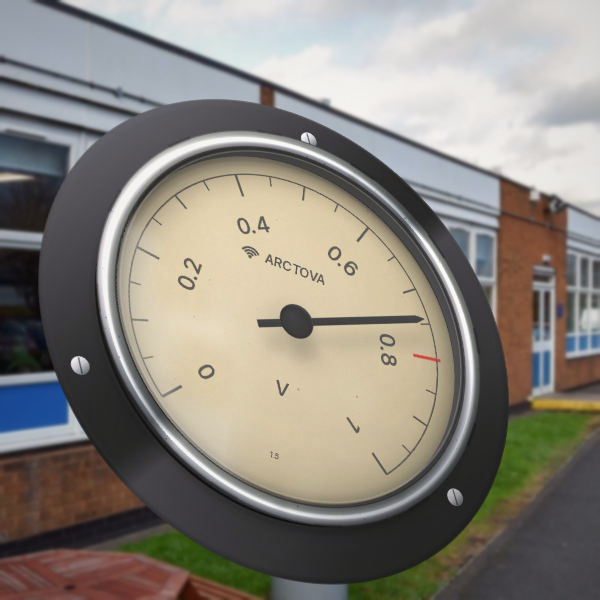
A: **0.75** V
